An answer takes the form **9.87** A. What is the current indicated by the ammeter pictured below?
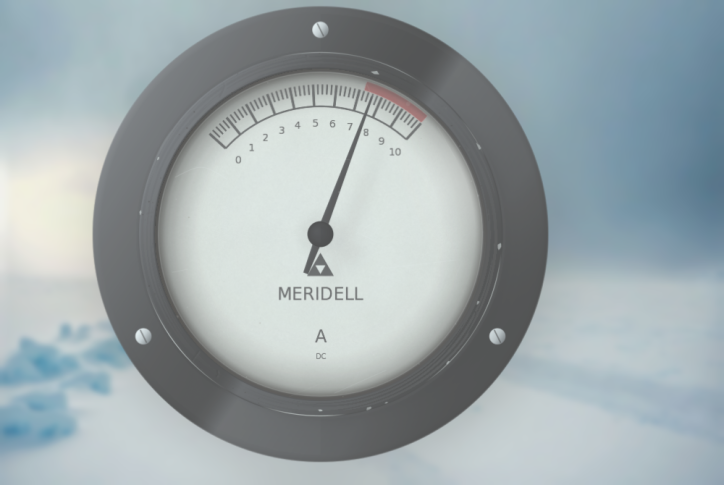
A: **7.6** A
